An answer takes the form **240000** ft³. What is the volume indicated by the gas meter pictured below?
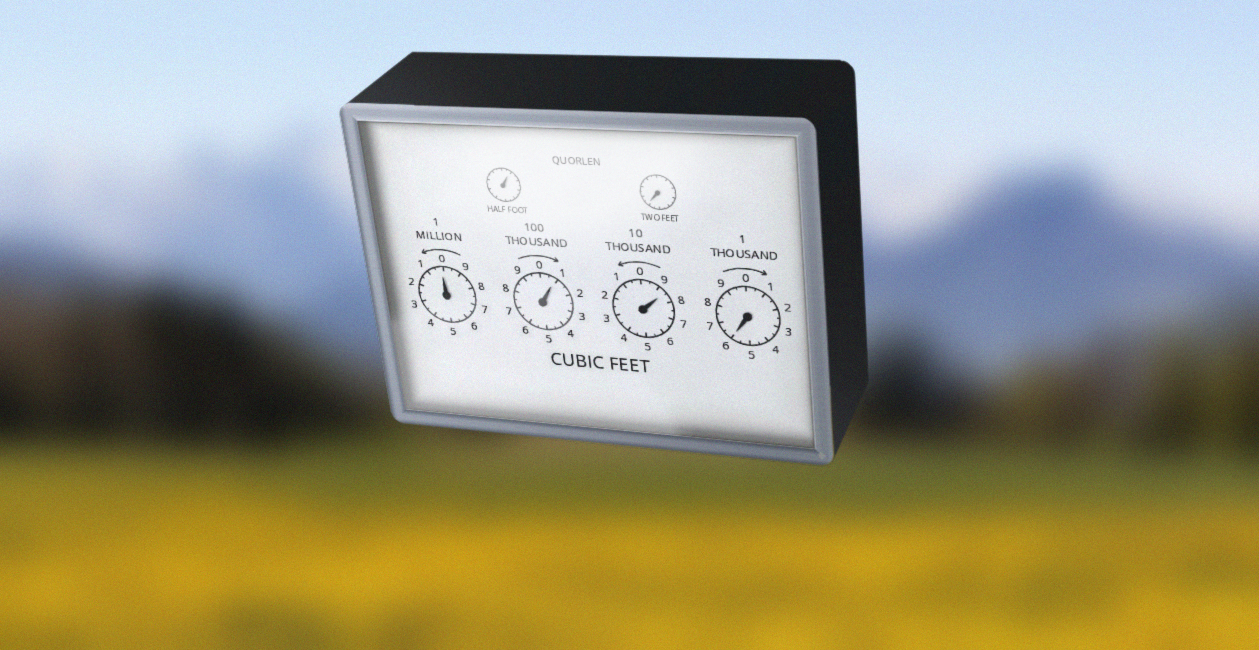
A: **8600** ft³
